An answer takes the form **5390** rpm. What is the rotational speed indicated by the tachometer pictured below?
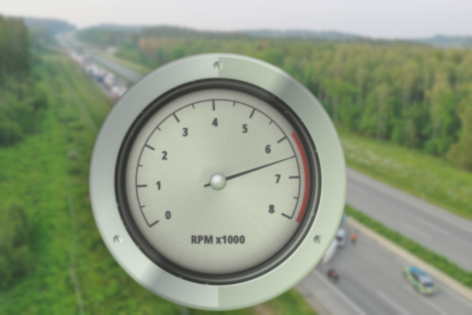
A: **6500** rpm
